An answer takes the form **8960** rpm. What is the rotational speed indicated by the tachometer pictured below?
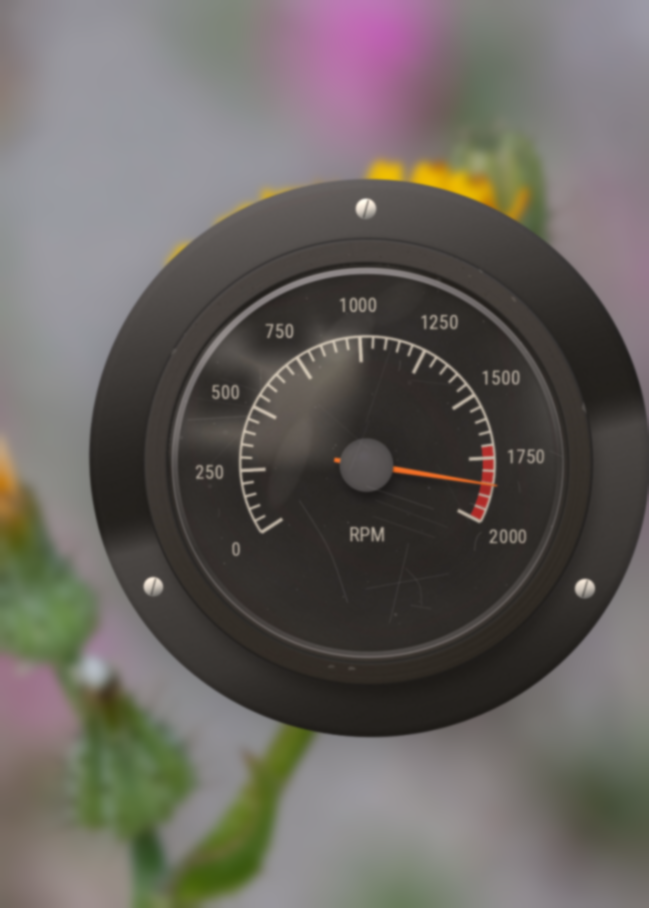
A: **1850** rpm
